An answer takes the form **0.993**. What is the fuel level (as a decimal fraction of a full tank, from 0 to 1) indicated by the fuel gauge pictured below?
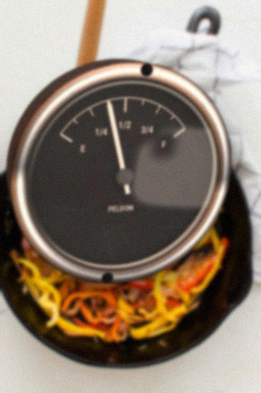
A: **0.375**
